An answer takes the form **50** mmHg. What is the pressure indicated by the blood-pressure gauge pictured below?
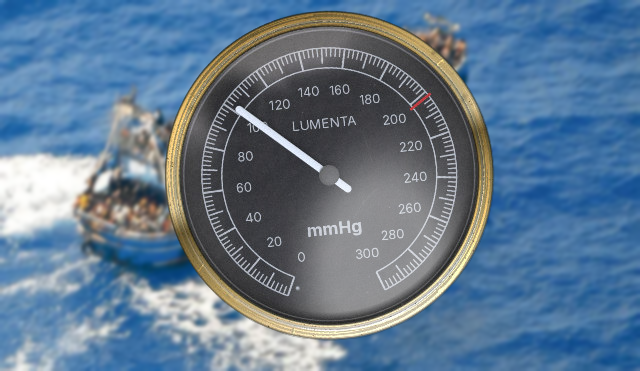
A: **102** mmHg
